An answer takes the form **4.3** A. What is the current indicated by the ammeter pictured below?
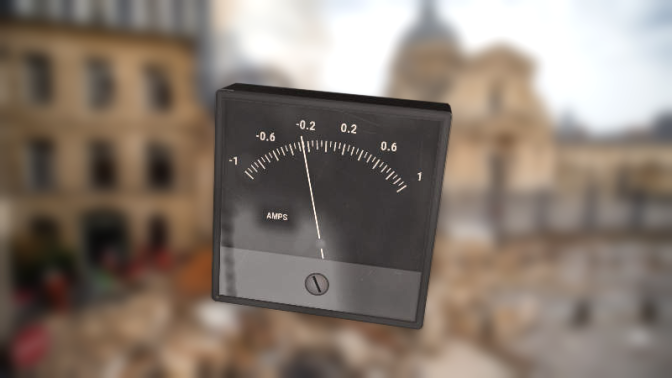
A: **-0.25** A
